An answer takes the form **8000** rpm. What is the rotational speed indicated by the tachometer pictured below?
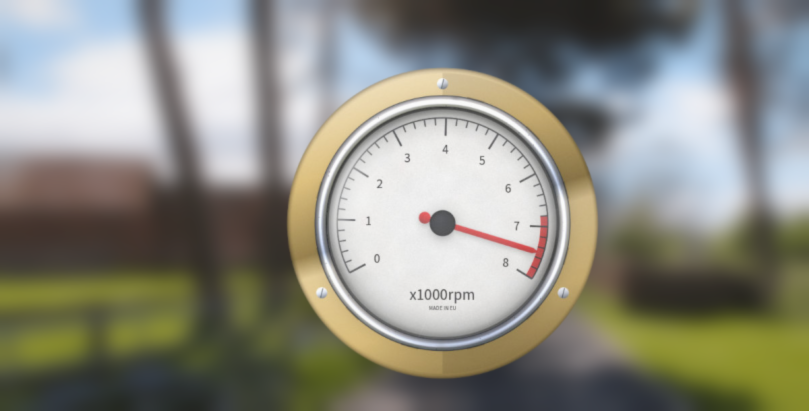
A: **7500** rpm
